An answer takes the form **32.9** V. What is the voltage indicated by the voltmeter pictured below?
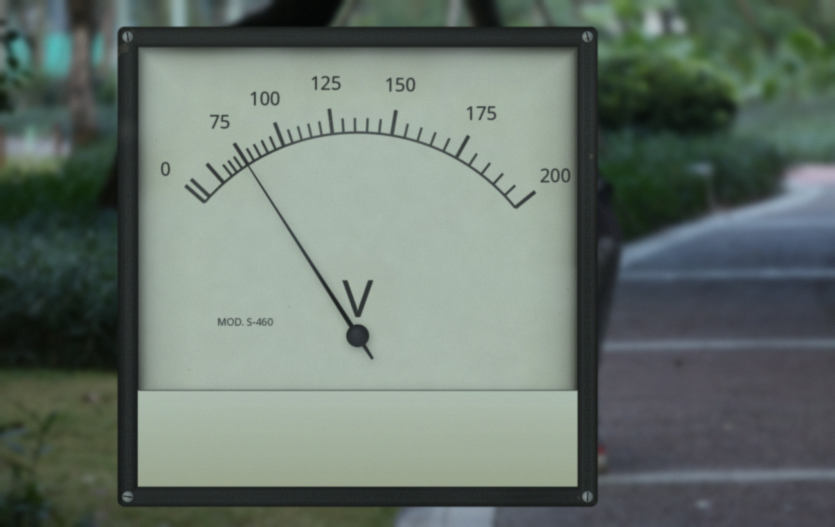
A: **75** V
